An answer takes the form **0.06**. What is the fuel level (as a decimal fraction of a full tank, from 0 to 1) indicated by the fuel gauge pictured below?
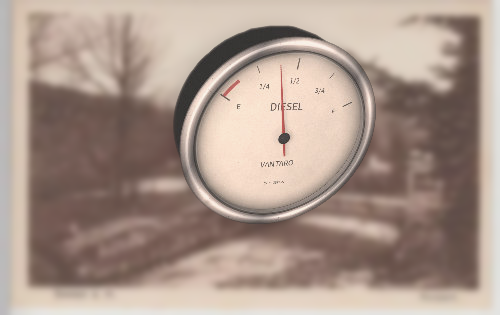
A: **0.375**
